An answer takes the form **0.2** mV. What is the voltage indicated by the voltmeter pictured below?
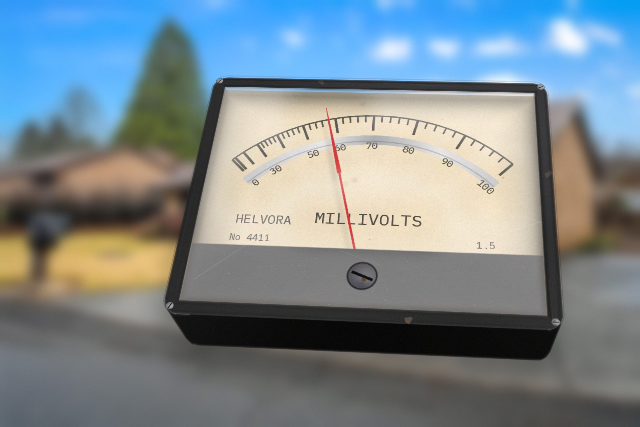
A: **58** mV
